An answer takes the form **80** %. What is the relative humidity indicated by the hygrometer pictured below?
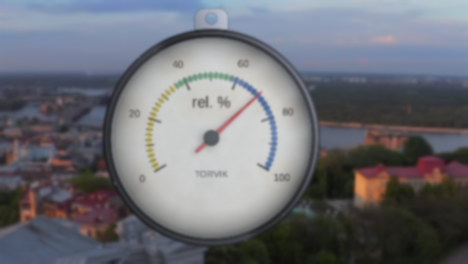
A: **70** %
